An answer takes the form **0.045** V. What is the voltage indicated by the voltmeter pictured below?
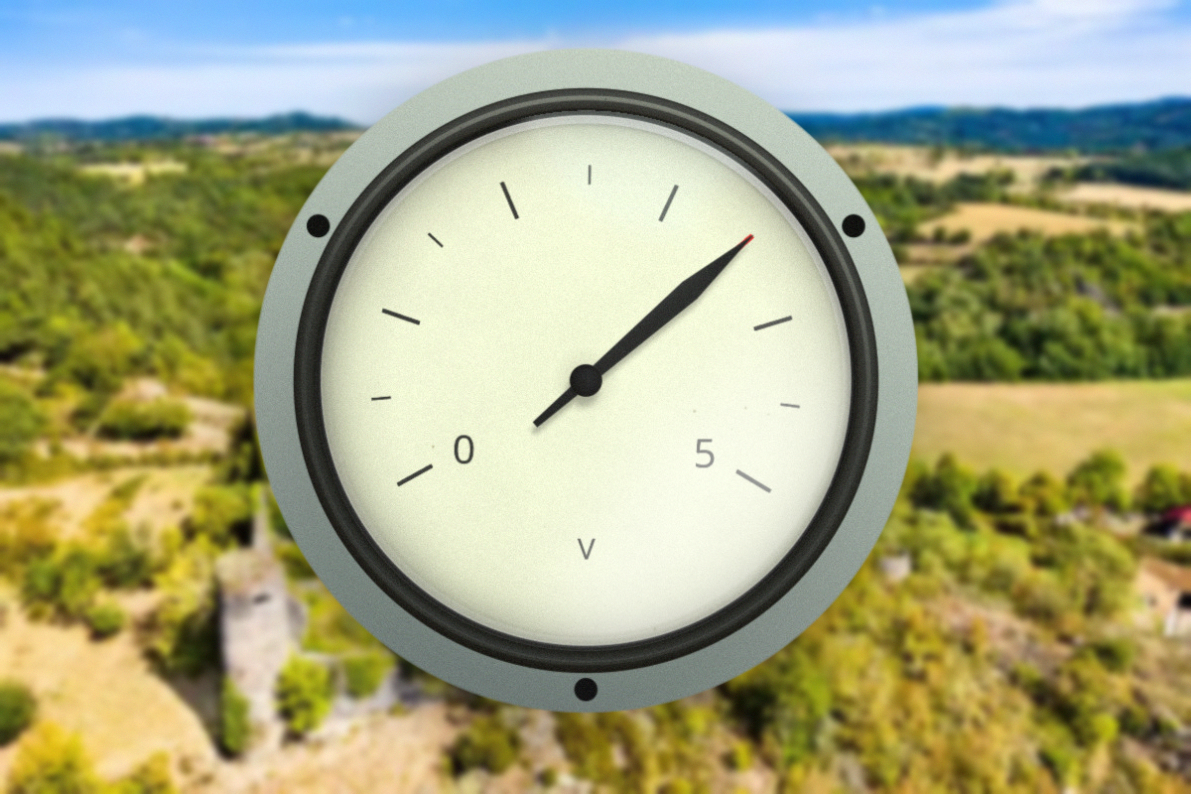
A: **3.5** V
